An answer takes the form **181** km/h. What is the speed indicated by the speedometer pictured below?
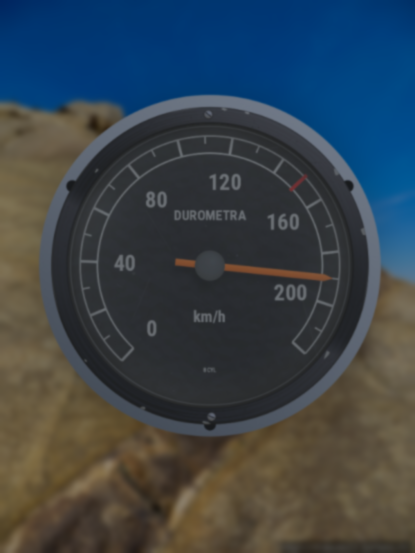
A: **190** km/h
